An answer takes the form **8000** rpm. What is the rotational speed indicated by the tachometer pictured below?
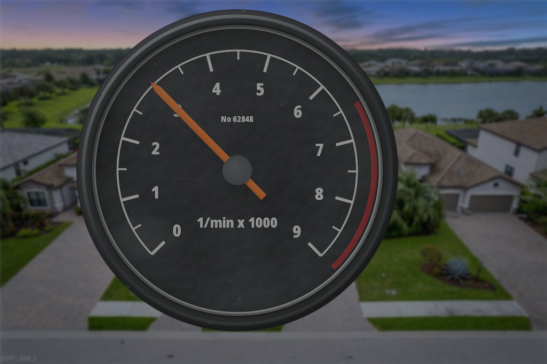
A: **3000** rpm
